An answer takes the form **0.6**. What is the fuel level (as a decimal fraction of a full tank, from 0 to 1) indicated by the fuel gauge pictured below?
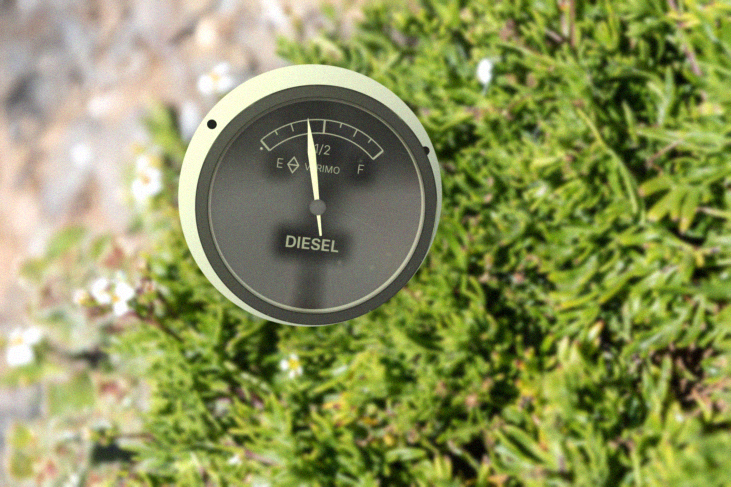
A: **0.375**
